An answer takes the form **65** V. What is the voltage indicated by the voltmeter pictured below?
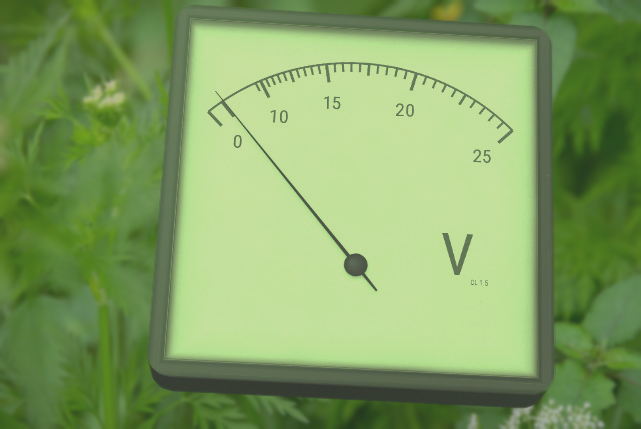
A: **5** V
